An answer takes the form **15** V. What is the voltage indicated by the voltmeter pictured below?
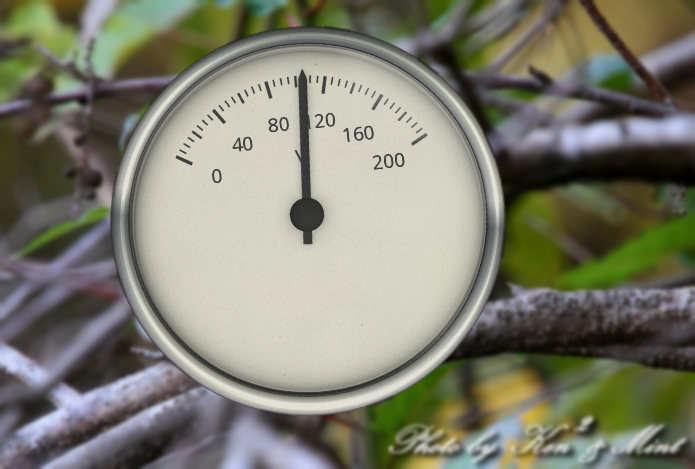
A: **105** V
